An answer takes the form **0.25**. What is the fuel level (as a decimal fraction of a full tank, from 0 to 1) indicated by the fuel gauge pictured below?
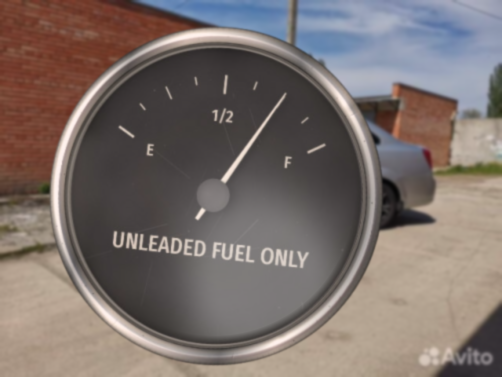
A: **0.75**
